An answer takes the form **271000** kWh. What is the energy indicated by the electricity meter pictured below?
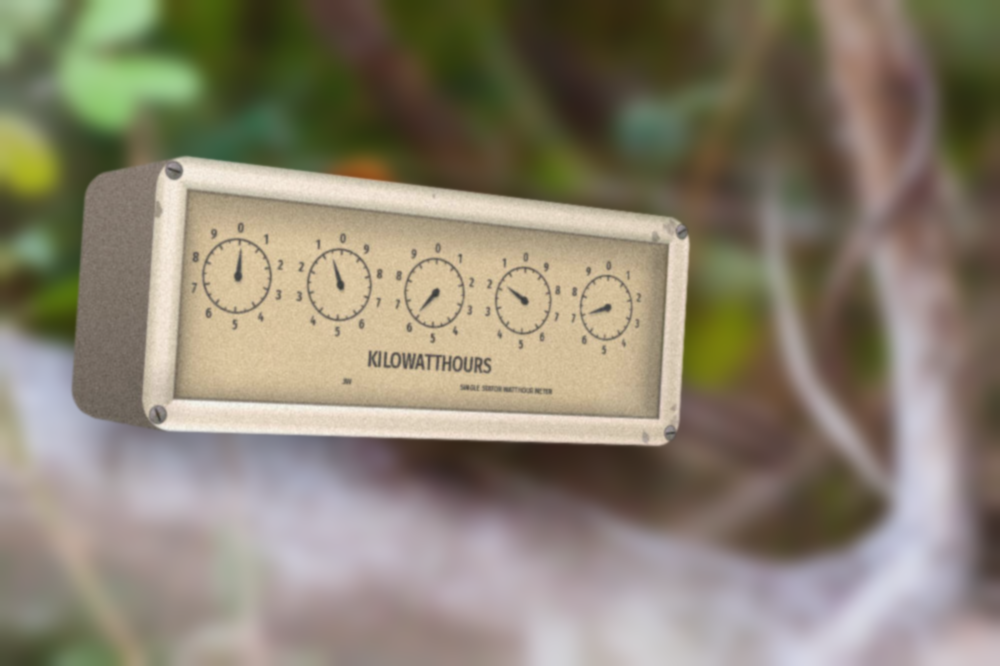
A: **617** kWh
